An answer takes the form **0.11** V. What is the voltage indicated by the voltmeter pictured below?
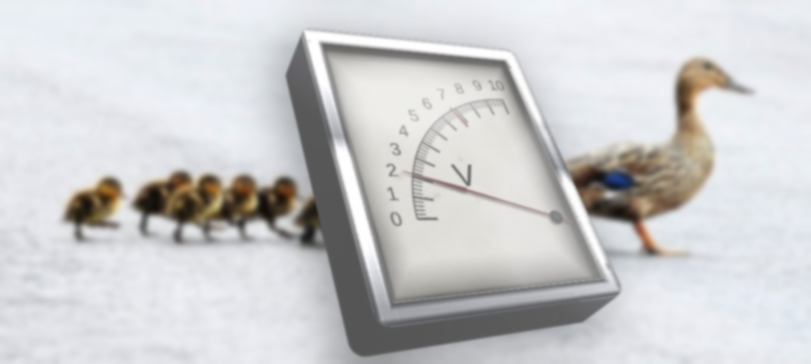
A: **2** V
